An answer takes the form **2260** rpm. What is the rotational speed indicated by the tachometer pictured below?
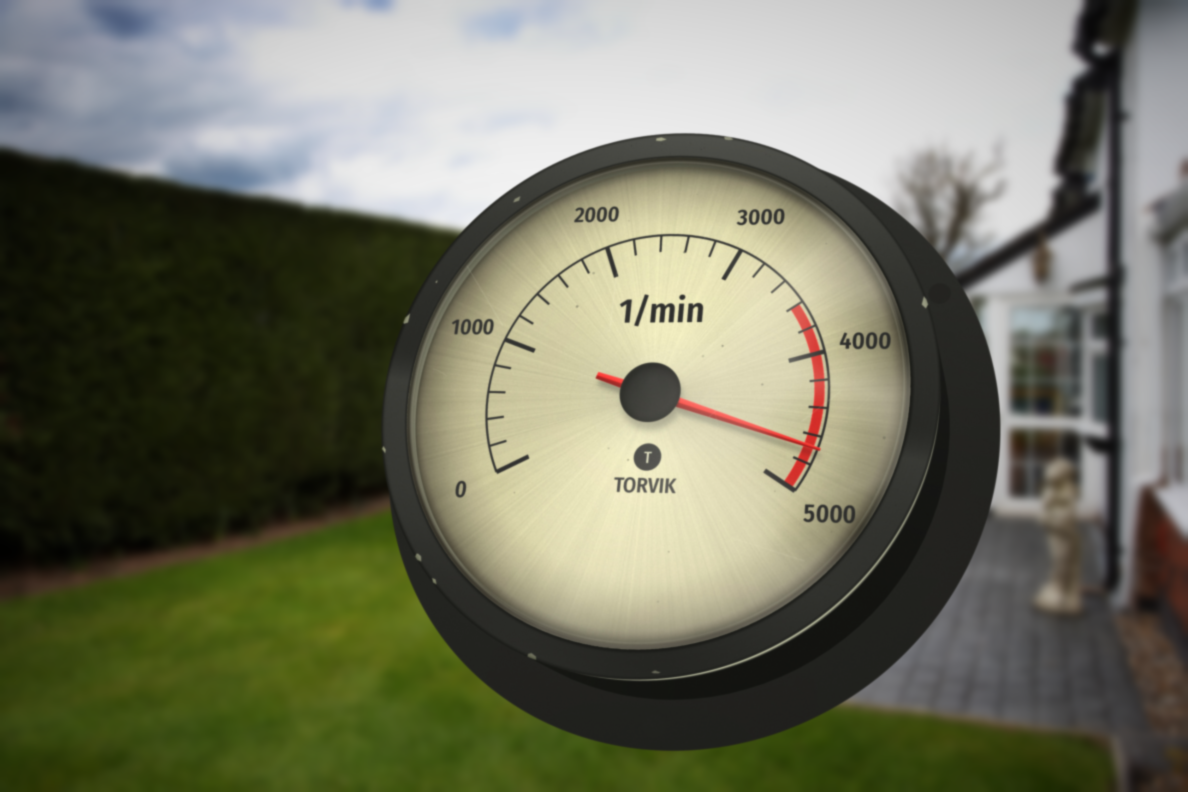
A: **4700** rpm
